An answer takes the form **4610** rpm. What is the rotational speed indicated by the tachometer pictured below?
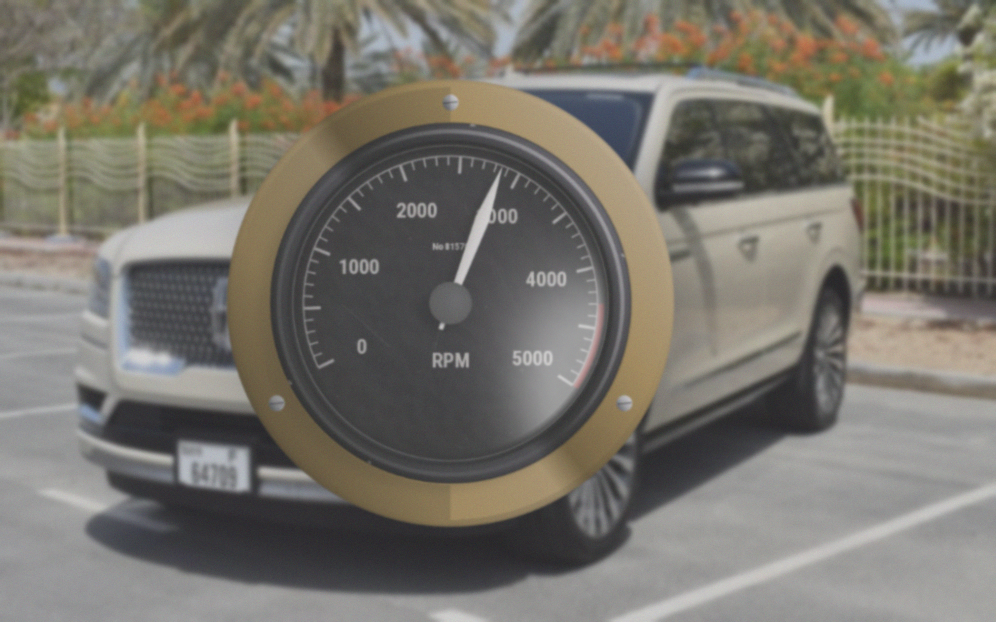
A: **2850** rpm
